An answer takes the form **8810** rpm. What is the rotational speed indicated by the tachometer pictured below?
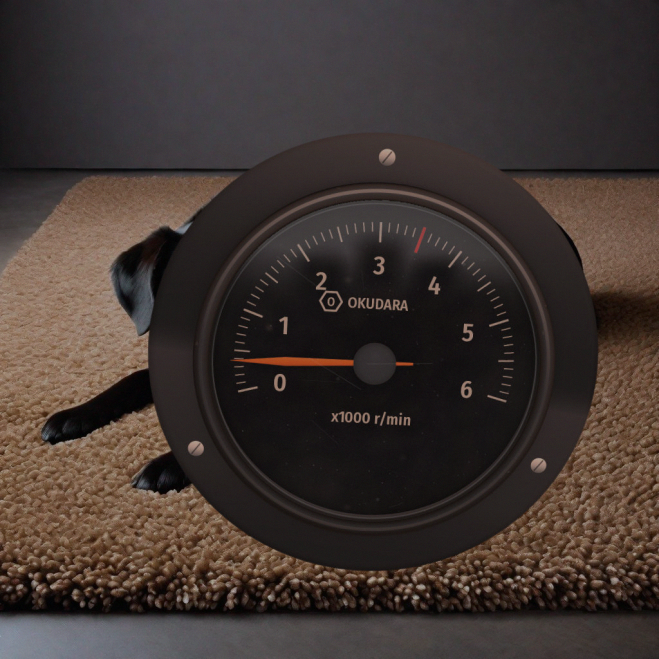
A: **400** rpm
